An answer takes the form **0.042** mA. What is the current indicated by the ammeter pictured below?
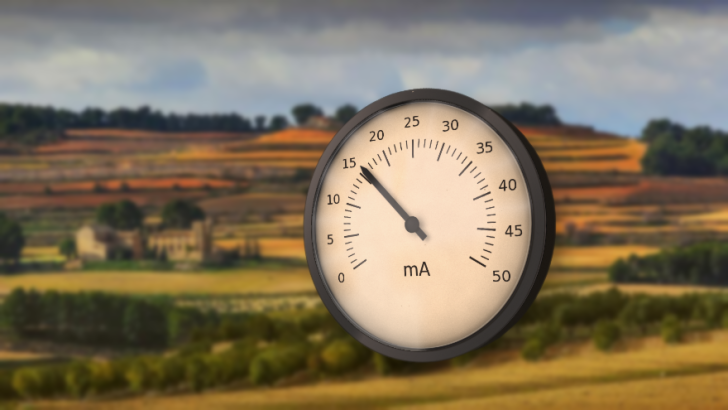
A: **16** mA
